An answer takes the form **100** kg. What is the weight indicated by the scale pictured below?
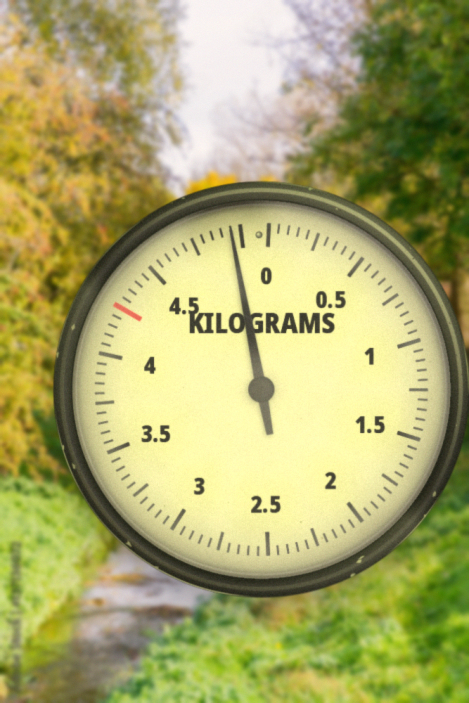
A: **4.95** kg
